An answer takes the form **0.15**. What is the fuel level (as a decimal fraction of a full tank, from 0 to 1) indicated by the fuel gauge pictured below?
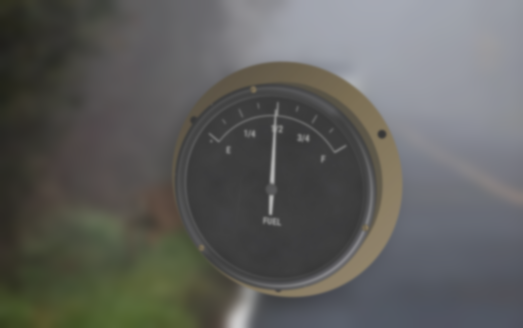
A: **0.5**
